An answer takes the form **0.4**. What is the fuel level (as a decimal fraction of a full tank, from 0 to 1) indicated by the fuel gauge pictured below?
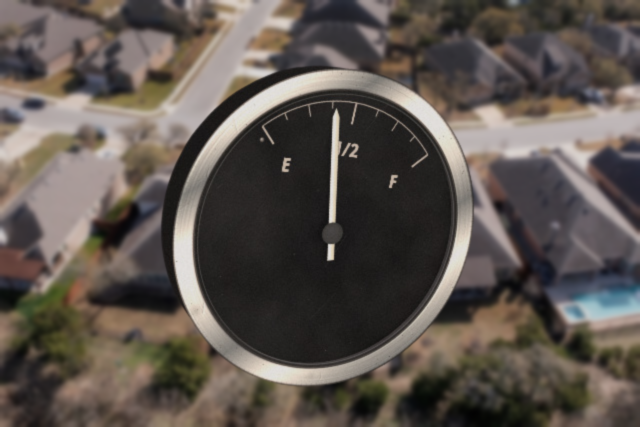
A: **0.375**
